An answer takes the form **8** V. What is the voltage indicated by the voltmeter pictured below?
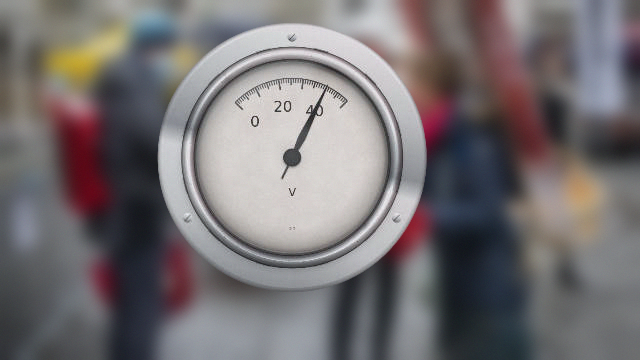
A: **40** V
